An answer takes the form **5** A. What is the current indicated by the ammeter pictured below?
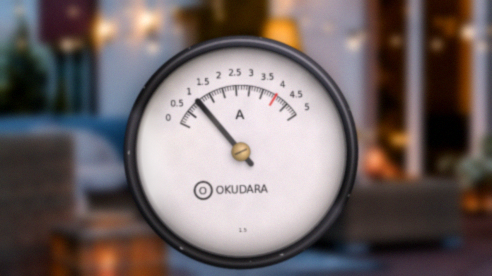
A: **1** A
